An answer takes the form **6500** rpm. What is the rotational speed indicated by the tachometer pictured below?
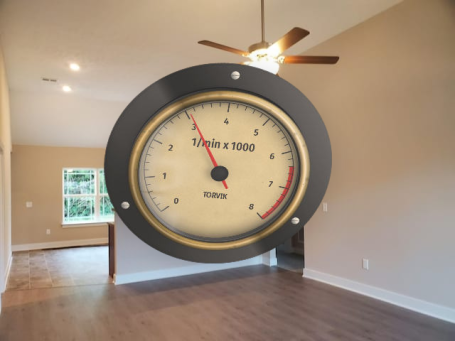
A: **3100** rpm
